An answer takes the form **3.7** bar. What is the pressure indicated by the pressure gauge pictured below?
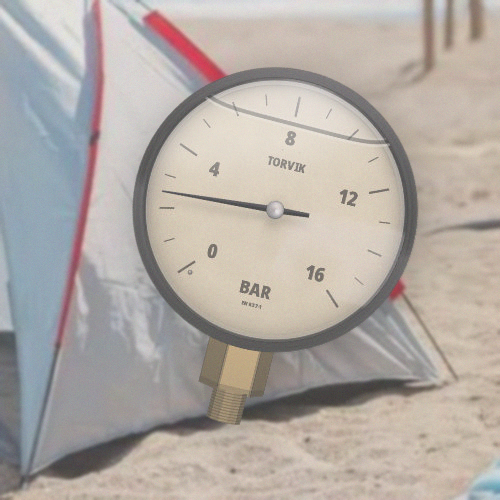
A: **2.5** bar
